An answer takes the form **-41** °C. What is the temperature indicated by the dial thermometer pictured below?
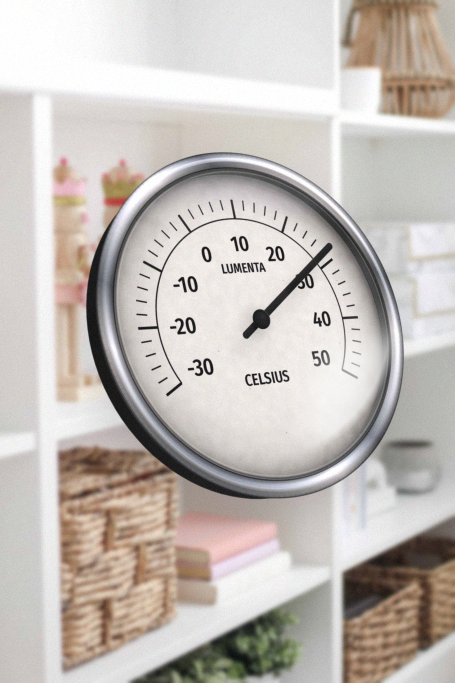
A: **28** °C
